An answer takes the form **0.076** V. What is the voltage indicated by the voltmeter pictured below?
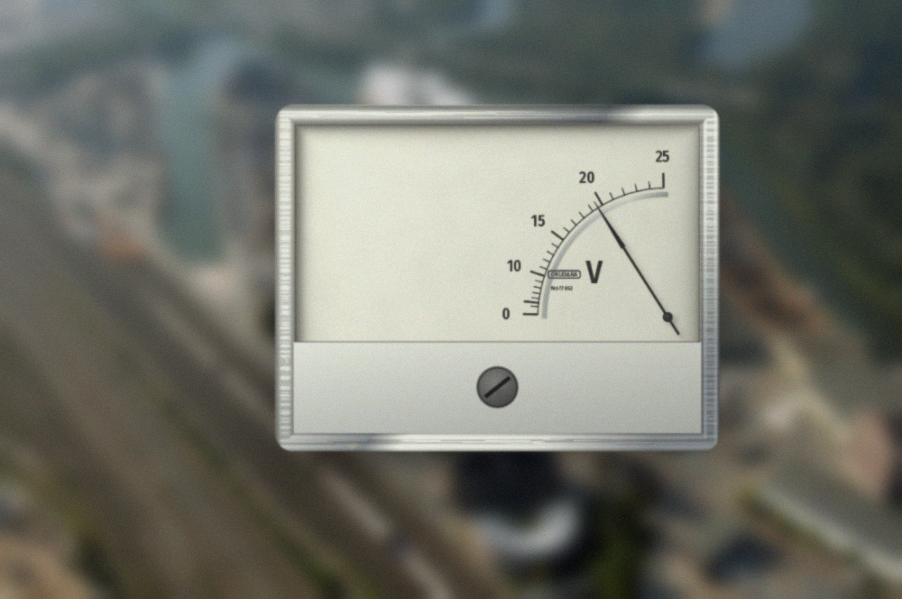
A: **19.5** V
